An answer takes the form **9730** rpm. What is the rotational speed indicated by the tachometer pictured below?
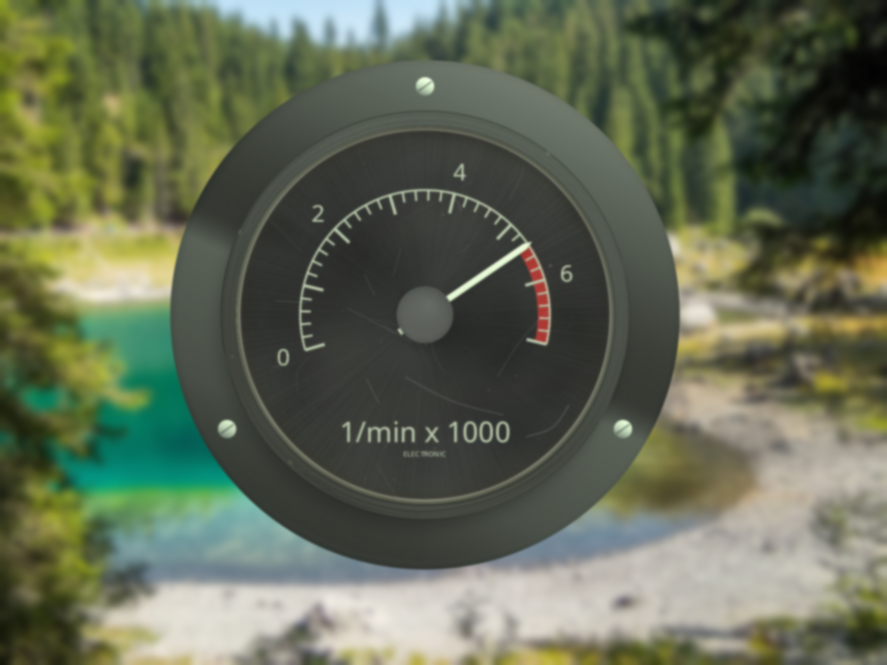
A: **5400** rpm
